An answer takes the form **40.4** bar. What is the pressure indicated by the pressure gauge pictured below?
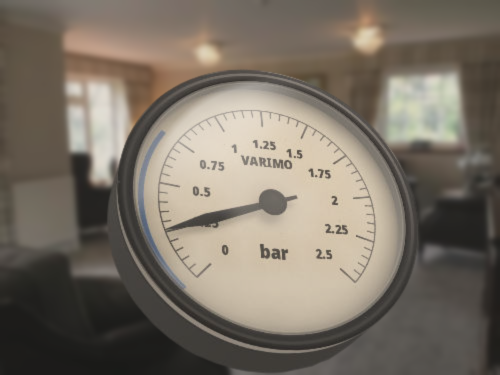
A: **0.25** bar
